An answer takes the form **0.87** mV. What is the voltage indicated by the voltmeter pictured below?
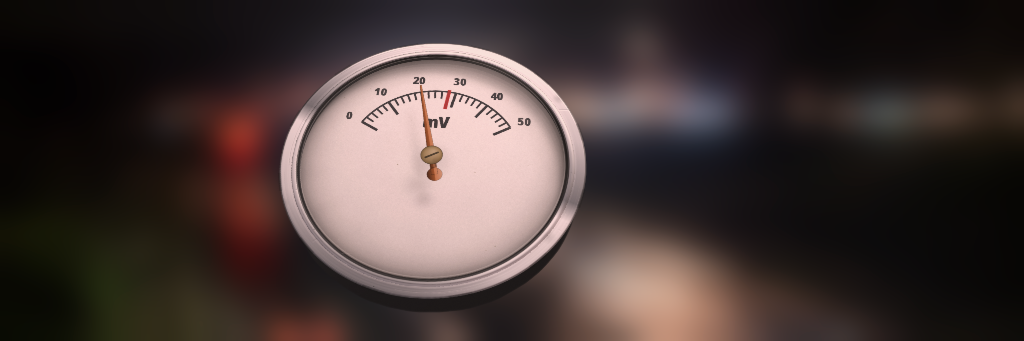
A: **20** mV
